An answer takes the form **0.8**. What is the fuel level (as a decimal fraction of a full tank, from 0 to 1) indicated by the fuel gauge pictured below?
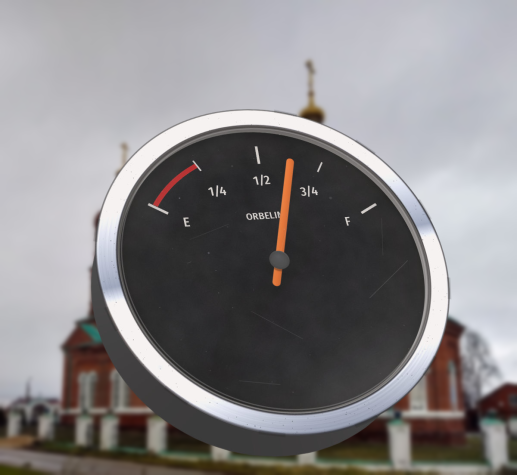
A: **0.625**
